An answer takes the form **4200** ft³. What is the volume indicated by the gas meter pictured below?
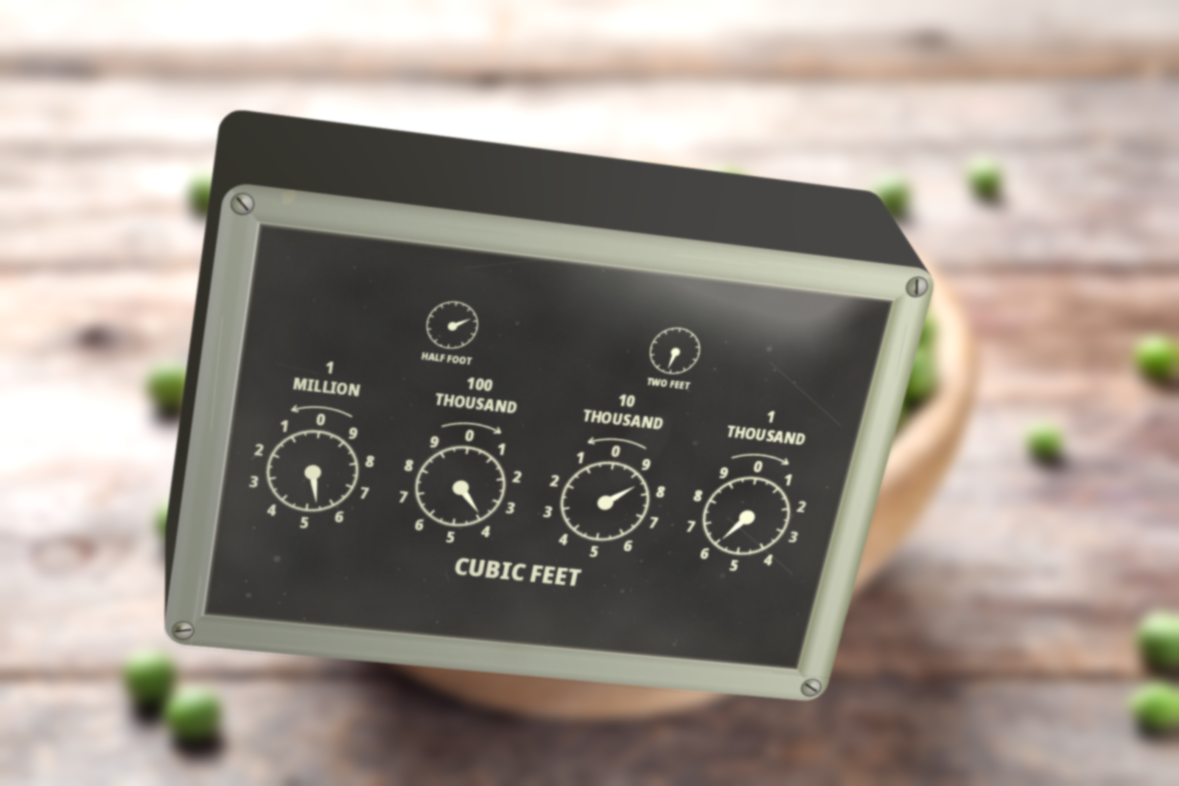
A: **538600** ft³
